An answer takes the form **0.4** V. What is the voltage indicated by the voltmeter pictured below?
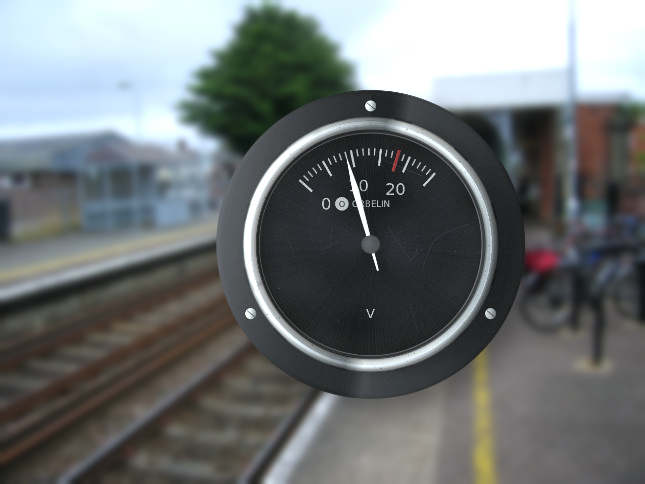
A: **9** V
